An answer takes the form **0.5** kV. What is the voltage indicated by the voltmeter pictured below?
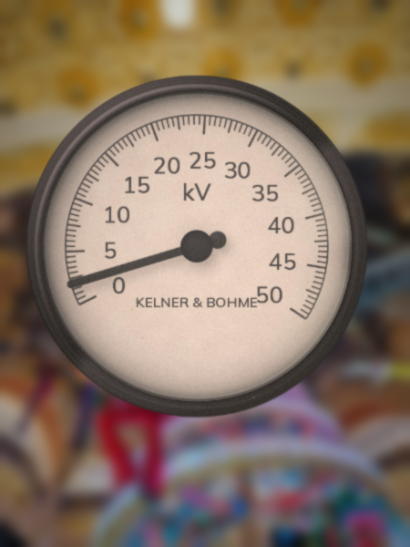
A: **2** kV
